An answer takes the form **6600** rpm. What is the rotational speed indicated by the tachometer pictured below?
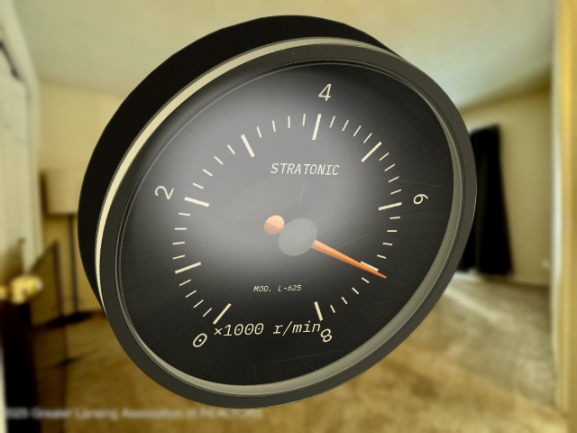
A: **7000** rpm
